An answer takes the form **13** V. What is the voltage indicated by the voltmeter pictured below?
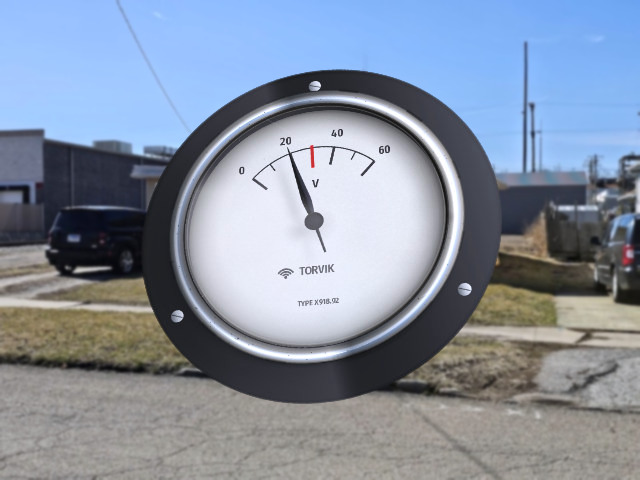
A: **20** V
